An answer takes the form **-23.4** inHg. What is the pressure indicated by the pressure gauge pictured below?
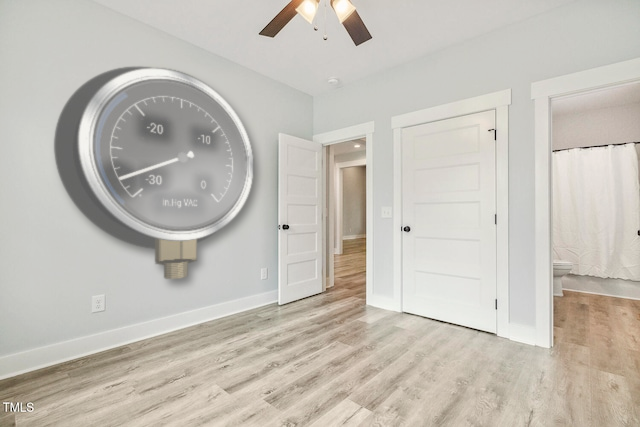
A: **-28** inHg
